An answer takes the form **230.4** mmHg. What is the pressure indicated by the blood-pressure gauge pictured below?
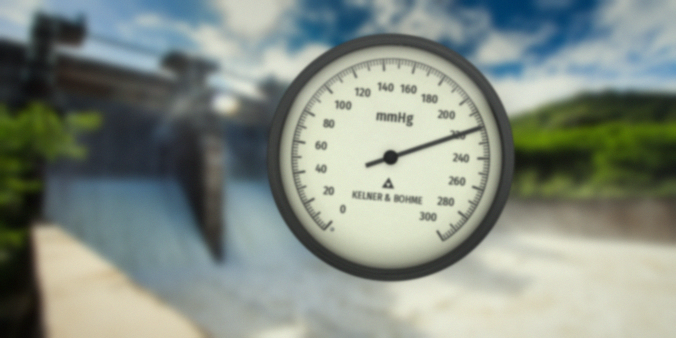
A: **220** mmHg
